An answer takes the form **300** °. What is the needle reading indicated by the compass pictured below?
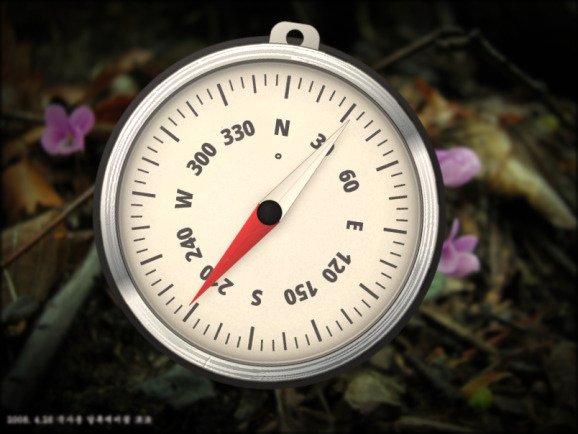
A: **212.5** °
